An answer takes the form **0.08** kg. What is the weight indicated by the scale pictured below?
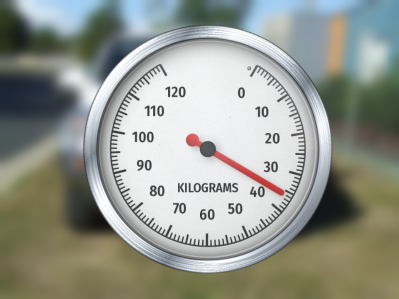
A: **36** kg
